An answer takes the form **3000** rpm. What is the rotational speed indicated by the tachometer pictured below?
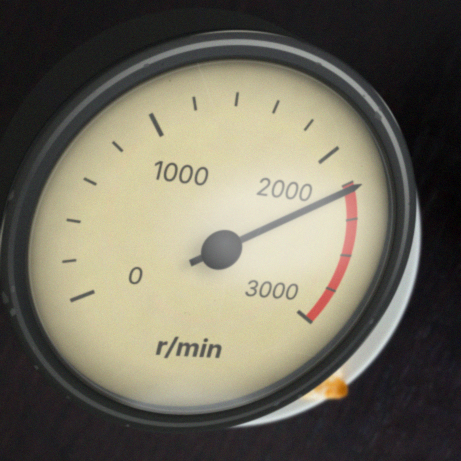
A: **2200** rpm
